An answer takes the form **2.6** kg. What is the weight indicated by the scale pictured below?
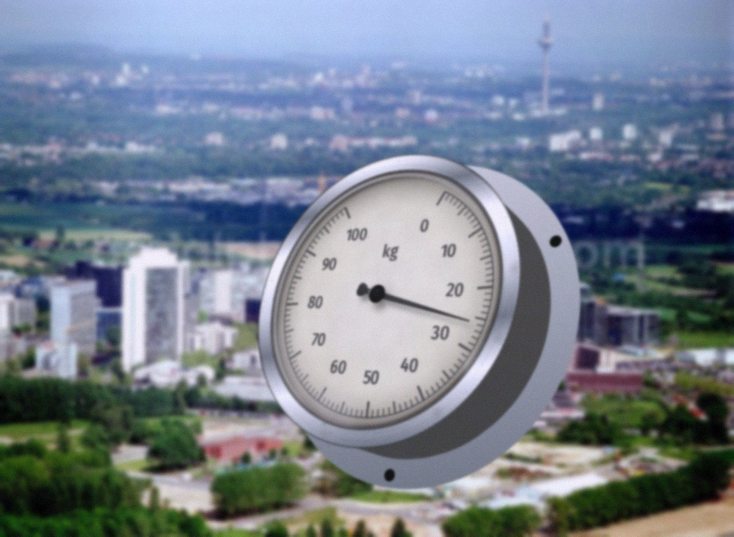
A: **26** kg
